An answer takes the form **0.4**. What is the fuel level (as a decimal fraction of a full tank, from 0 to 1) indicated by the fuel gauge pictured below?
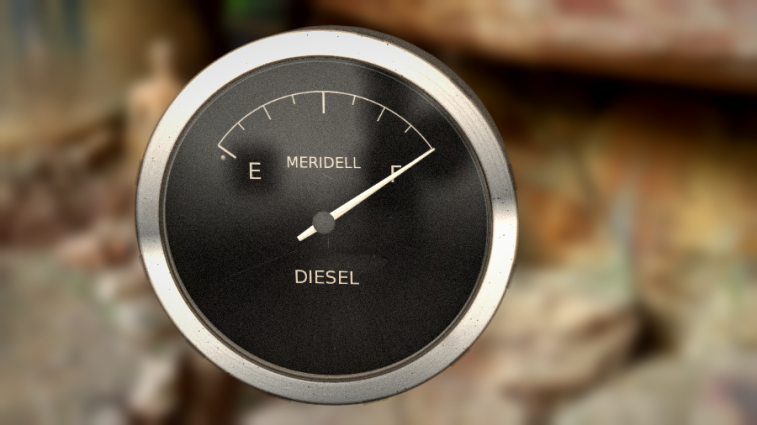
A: **1**
